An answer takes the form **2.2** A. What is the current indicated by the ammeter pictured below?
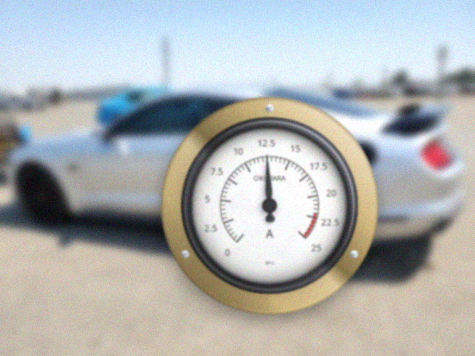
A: **12.5** A
